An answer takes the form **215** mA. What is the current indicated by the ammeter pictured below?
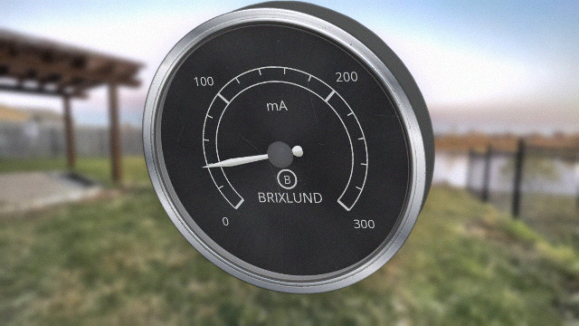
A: **40** mA
